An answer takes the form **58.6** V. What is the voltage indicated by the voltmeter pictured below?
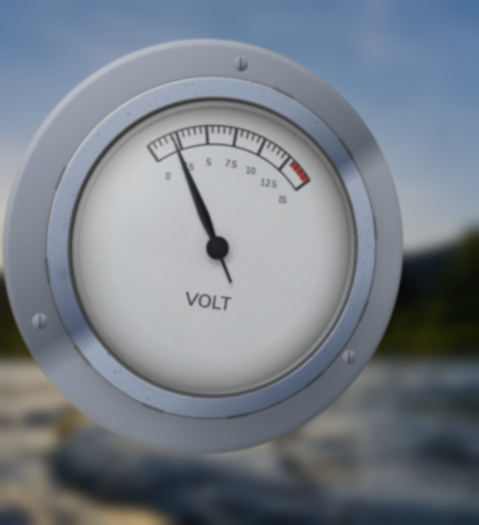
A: **2** V
